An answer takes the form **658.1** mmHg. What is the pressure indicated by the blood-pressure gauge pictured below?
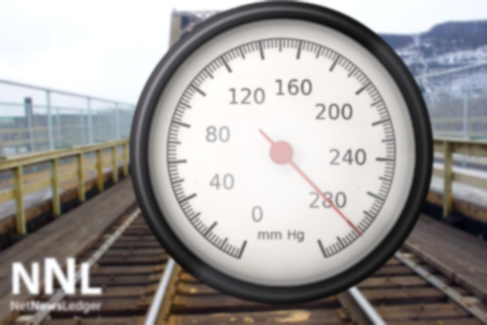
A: **280** mmHg
